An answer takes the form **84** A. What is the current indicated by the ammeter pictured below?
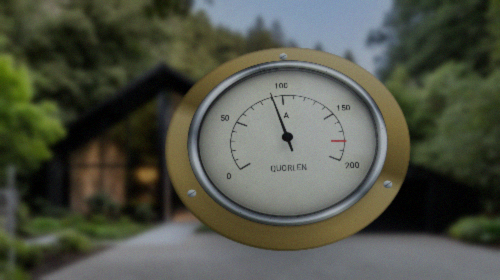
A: **90** A
